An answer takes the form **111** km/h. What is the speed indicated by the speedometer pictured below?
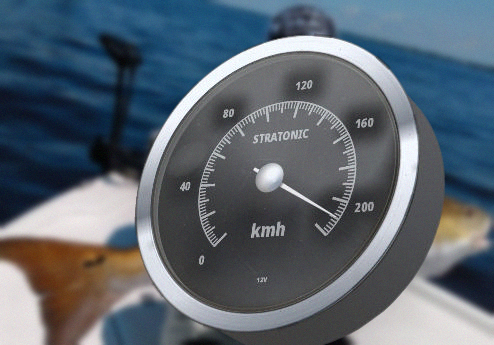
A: **210** km/h
